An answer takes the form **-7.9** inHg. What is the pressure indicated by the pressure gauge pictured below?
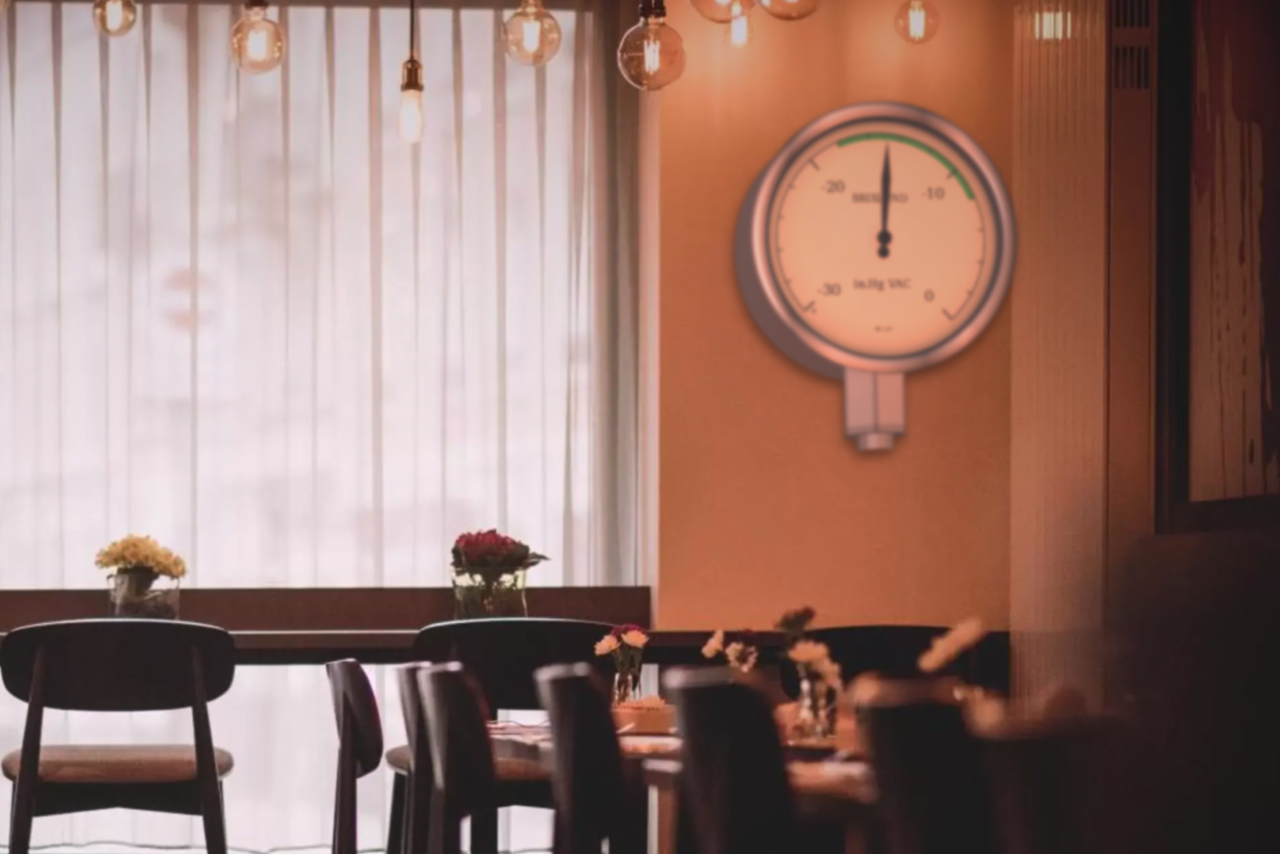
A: **-15** inHg
